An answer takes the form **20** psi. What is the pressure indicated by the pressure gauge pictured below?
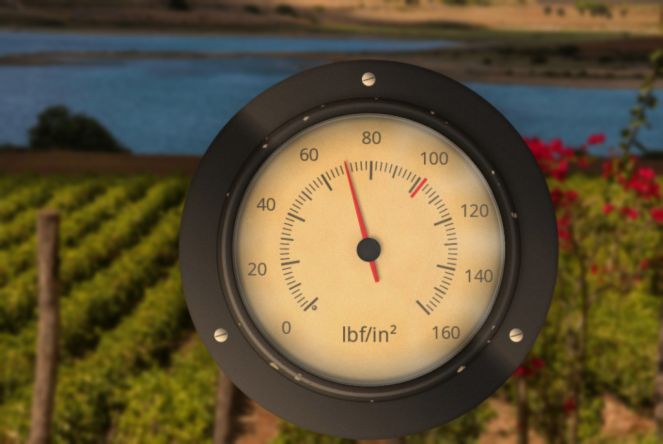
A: **70** psi
